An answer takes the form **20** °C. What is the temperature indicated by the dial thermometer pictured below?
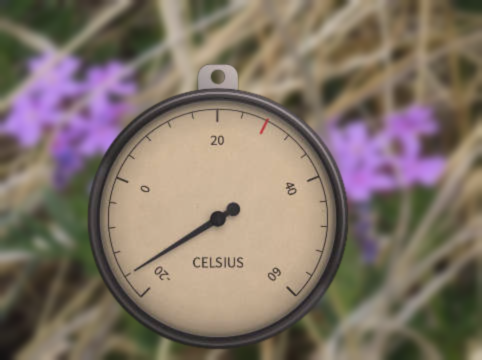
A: **-16** °C
